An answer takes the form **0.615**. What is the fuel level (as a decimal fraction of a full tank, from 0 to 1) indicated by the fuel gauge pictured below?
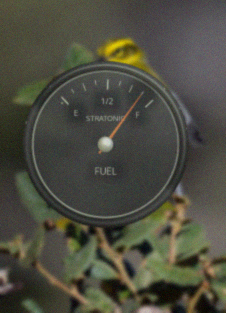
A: **0.875**
